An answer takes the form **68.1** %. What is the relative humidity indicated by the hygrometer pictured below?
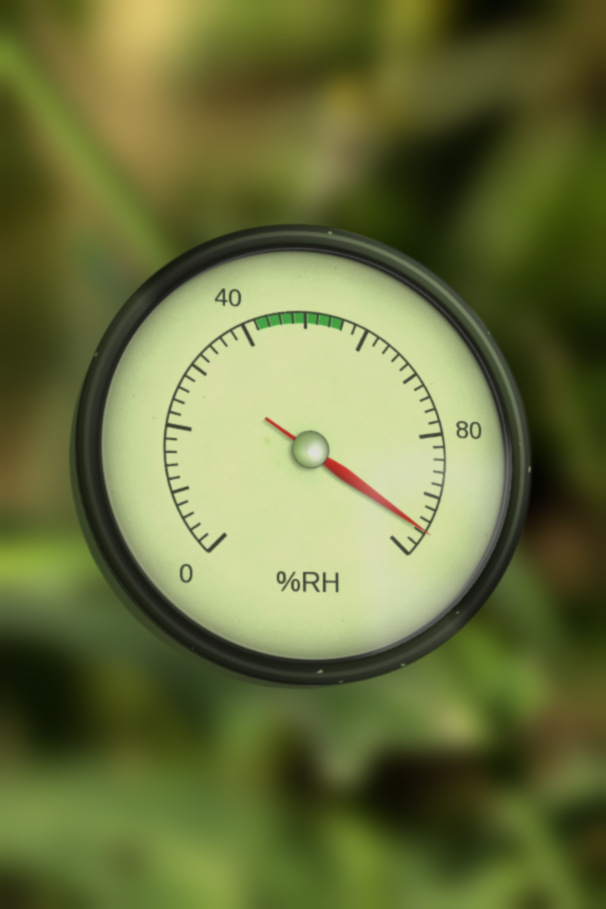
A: **96** %
